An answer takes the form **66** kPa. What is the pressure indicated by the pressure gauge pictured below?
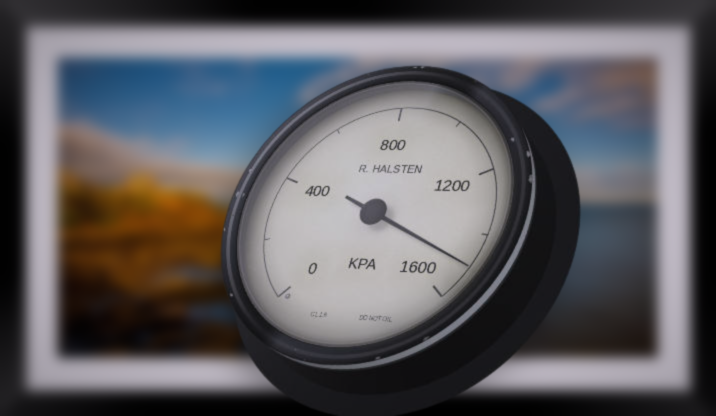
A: **1500** kPa
